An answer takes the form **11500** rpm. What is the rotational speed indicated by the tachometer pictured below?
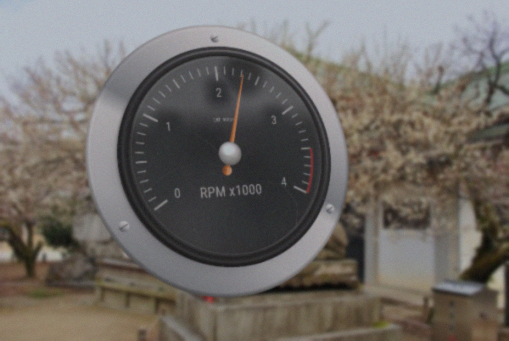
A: **2300** rpm
